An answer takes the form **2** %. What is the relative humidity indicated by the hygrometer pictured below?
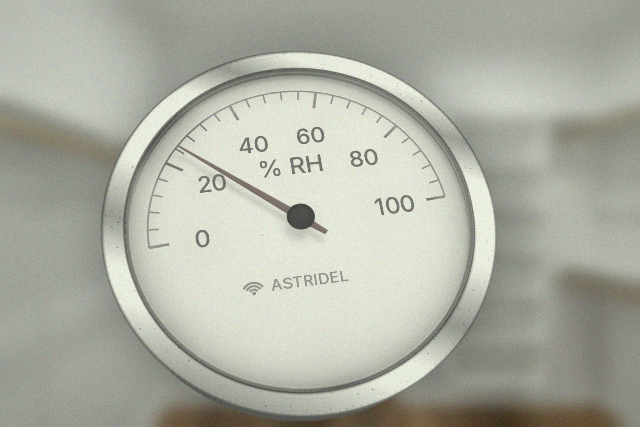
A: **24** %
